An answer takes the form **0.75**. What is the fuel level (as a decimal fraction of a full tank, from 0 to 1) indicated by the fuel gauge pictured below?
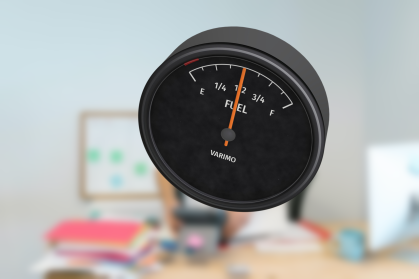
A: **0.5**
